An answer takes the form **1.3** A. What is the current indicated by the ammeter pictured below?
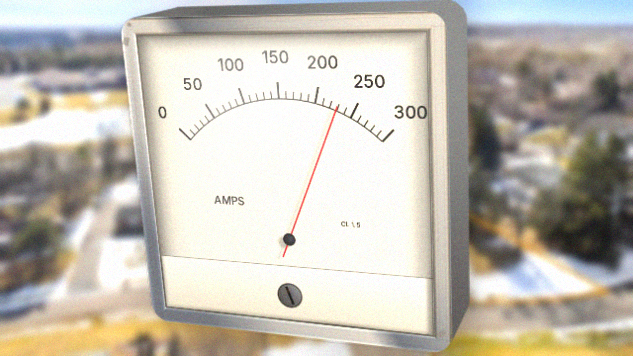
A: **230** A
